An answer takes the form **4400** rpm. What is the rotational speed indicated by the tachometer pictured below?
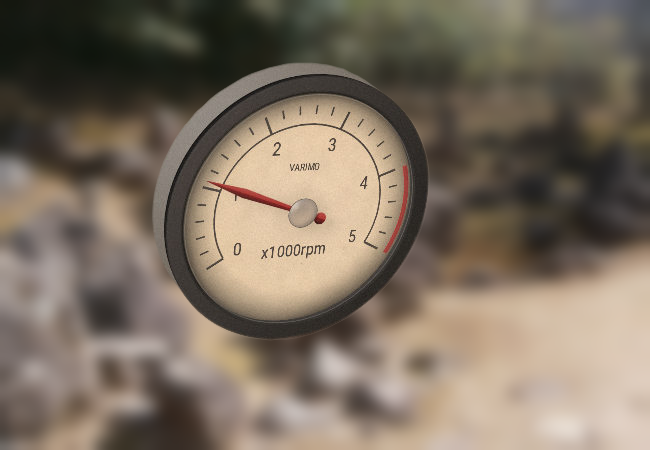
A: **1100** rpm
